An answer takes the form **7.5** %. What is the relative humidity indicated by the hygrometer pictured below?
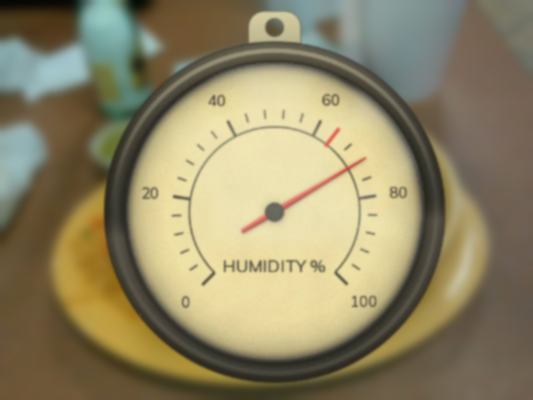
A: **72** %
